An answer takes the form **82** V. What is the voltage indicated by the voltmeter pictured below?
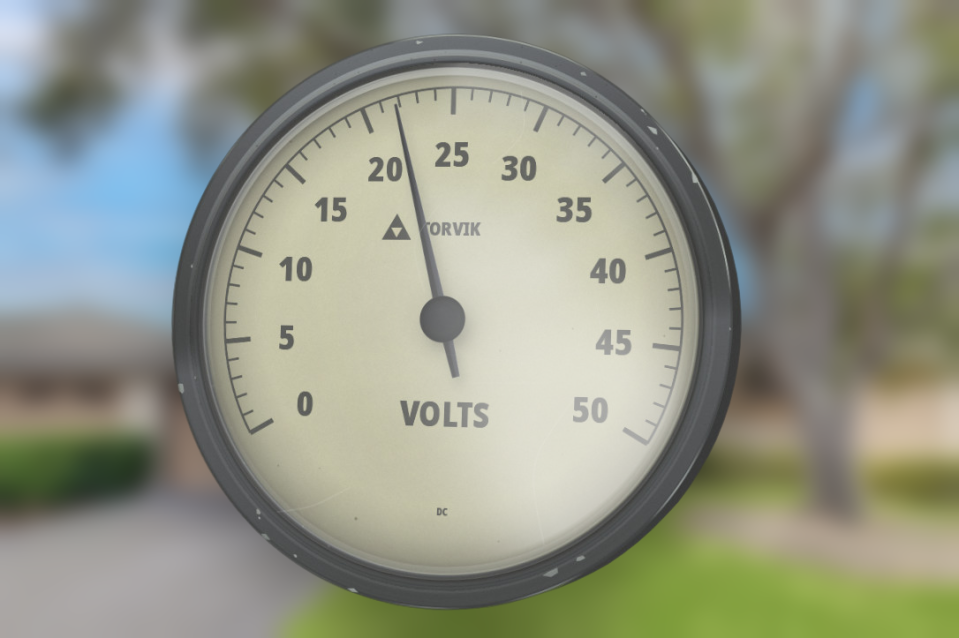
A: **22** V
